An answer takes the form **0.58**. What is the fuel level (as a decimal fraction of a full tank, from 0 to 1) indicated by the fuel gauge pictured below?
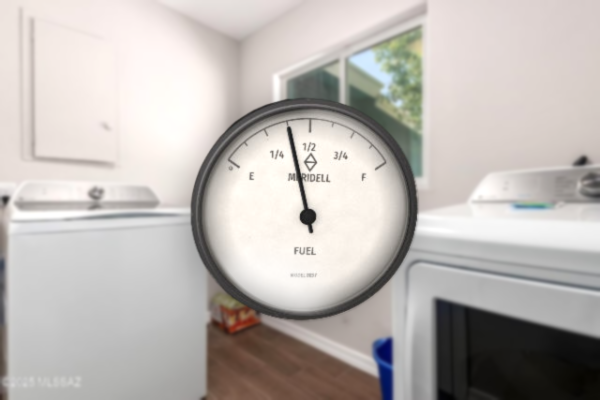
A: **0.375**
